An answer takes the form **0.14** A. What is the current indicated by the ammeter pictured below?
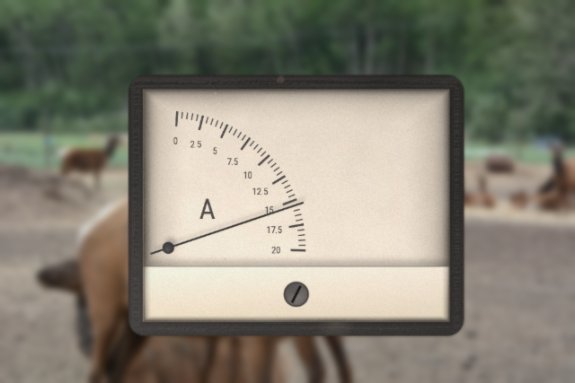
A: **15.5** A
